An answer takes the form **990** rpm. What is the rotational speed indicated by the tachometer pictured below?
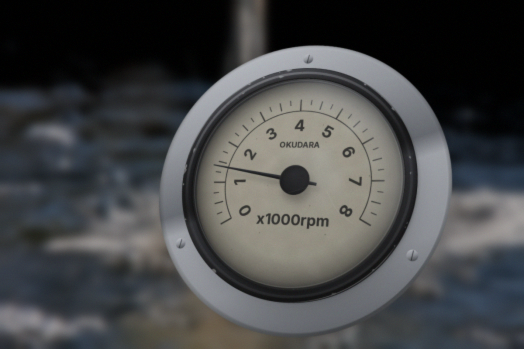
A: **1375** rpm
